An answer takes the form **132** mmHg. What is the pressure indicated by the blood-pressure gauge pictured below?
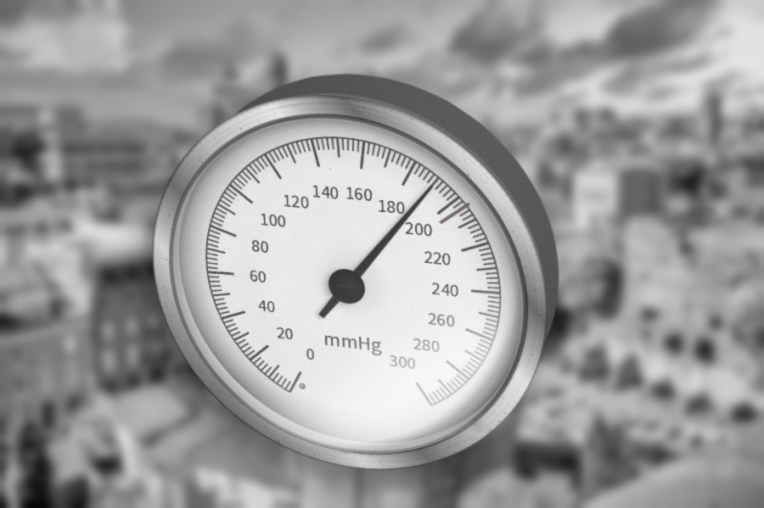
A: **190** mmHg
